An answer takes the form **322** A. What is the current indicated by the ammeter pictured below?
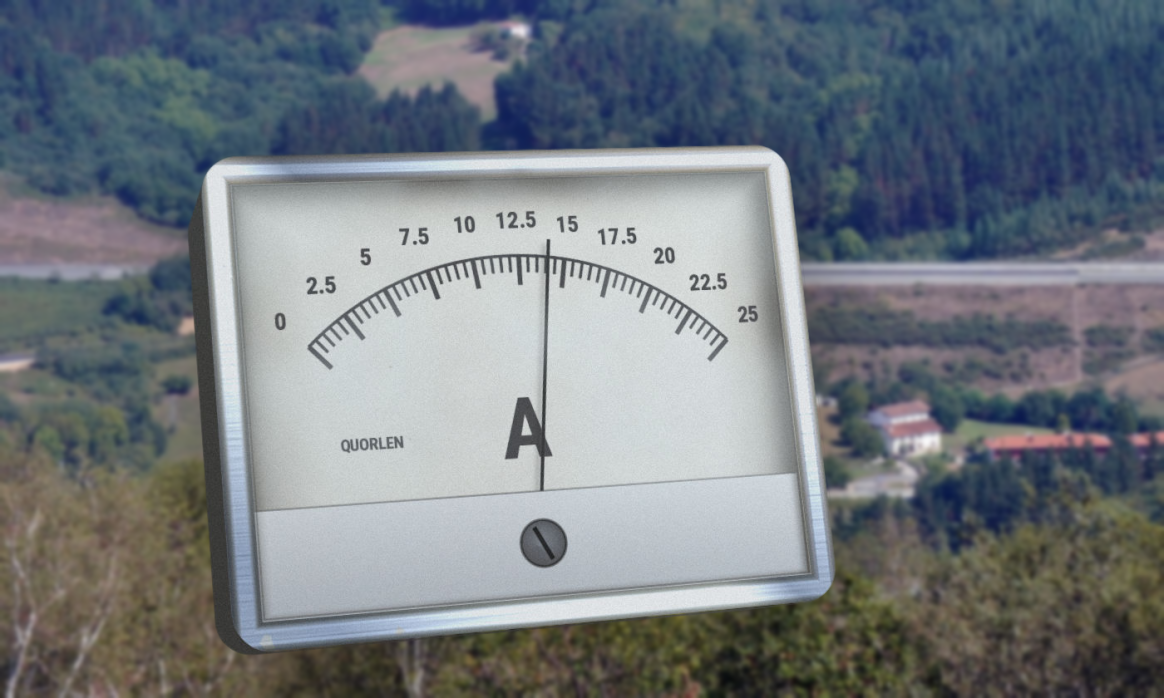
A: **14** A
